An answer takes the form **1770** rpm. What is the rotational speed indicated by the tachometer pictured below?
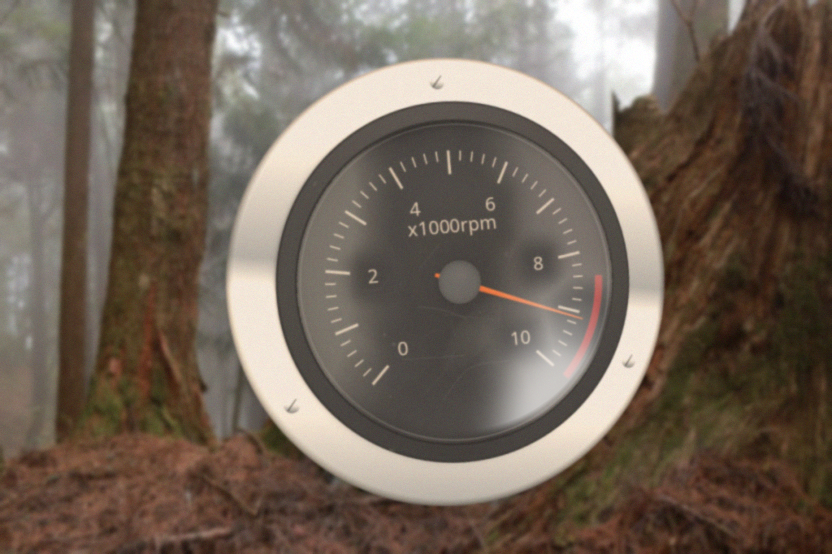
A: **9100** rpm
